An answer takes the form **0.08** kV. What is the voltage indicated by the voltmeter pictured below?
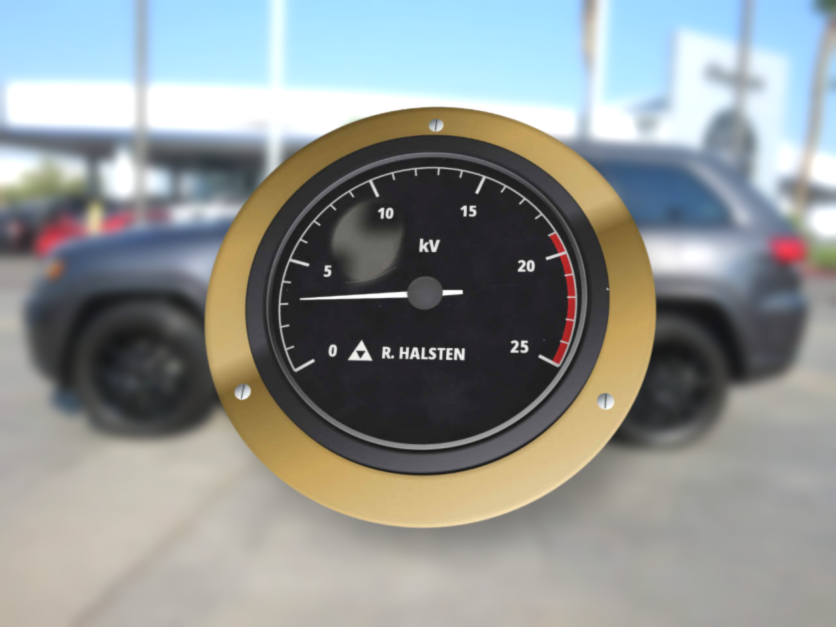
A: **3** kV
